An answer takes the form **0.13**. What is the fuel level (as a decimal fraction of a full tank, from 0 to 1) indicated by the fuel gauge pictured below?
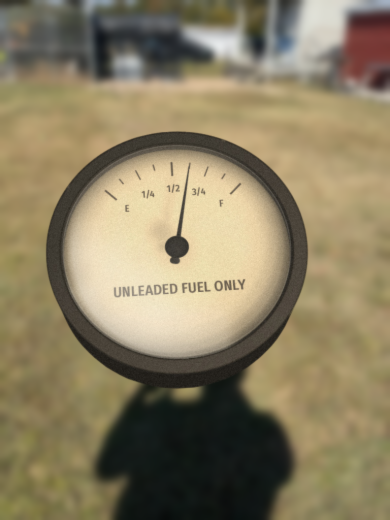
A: **0.625**
